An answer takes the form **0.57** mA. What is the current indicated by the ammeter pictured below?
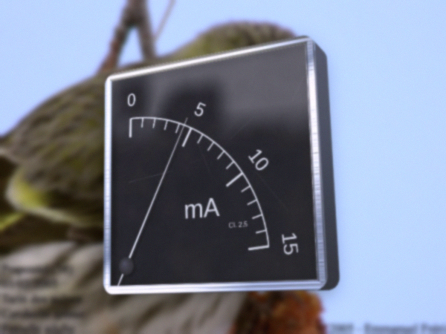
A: **4.5** mA
